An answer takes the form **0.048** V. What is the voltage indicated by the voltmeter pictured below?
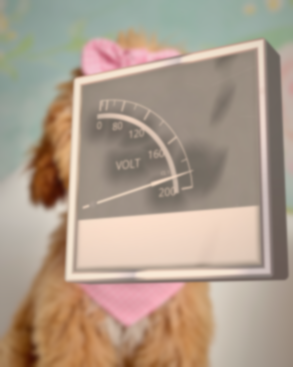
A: **190** V
